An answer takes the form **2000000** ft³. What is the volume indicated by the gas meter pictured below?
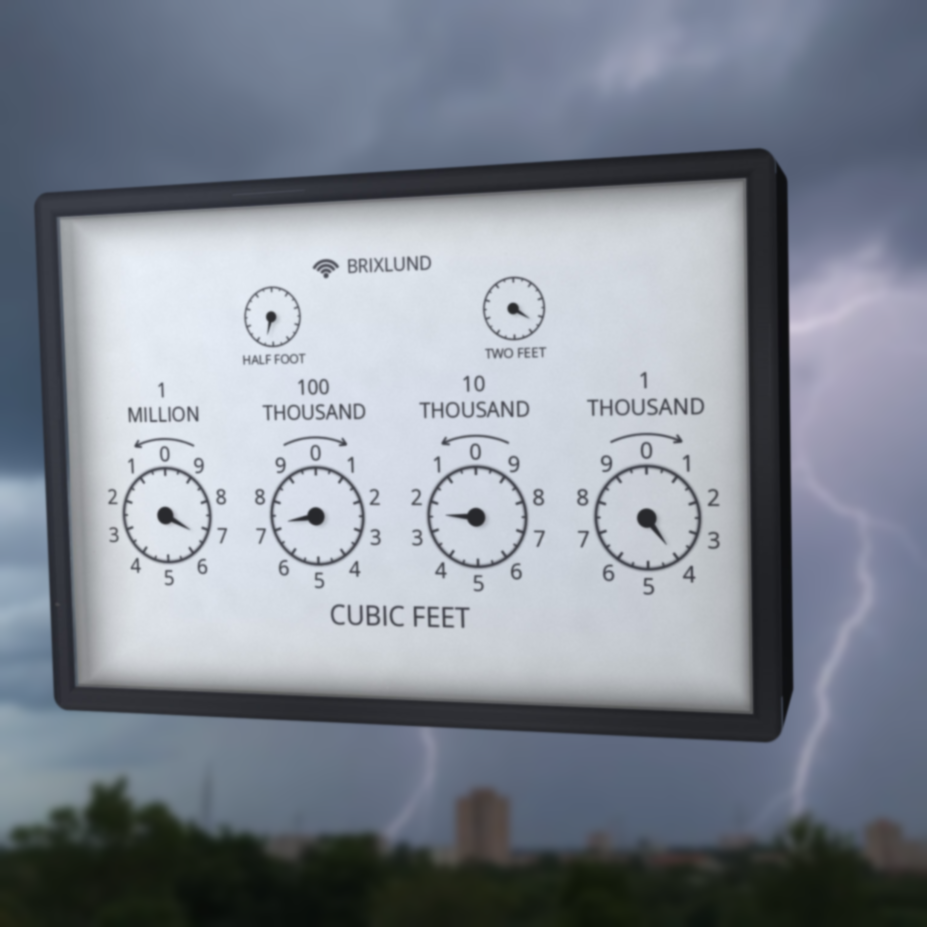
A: **672400** ft³
